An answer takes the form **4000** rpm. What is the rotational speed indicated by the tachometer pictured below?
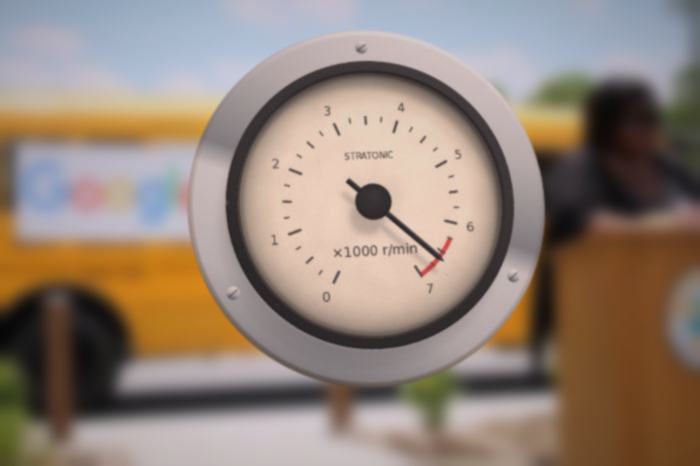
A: **6625** rpm
